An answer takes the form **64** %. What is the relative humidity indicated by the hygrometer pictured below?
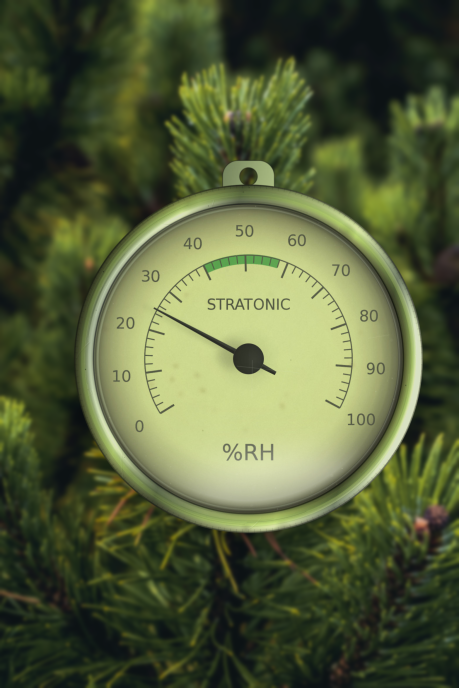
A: **25** %
